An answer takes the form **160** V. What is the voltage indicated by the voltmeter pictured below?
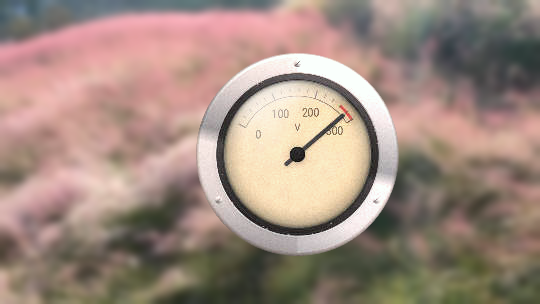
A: **280** V
